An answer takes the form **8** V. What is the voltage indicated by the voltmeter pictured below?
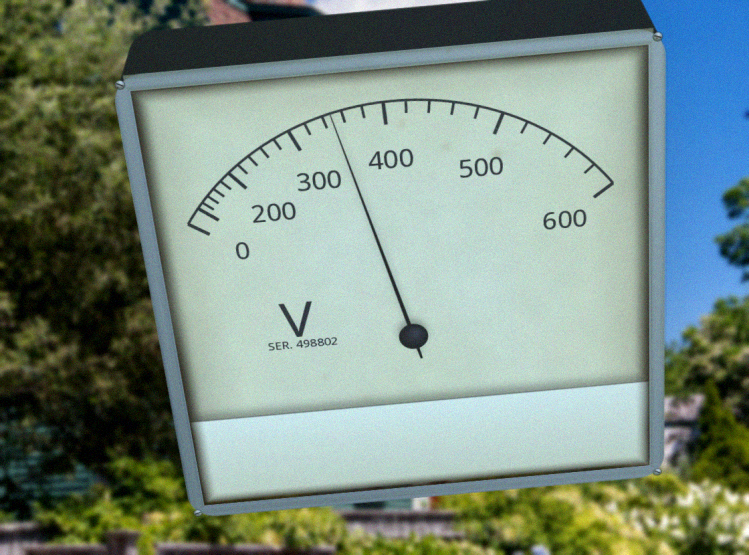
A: **350** V
